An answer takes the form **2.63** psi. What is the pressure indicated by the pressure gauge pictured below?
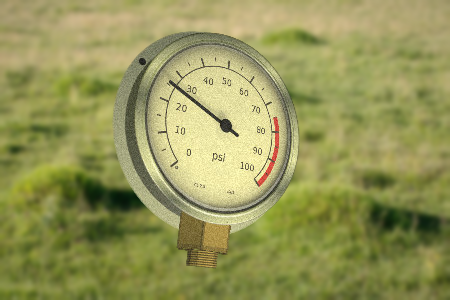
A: **25** psi
